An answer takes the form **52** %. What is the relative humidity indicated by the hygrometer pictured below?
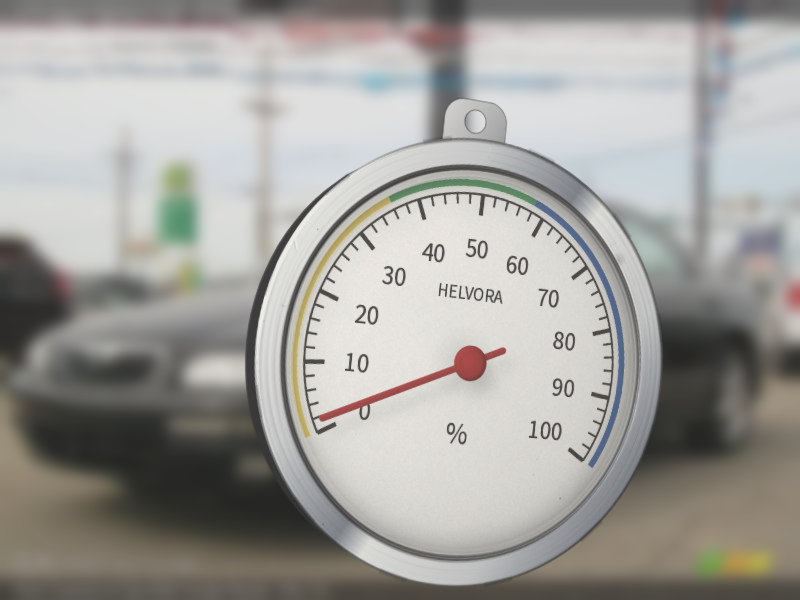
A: **2** %
